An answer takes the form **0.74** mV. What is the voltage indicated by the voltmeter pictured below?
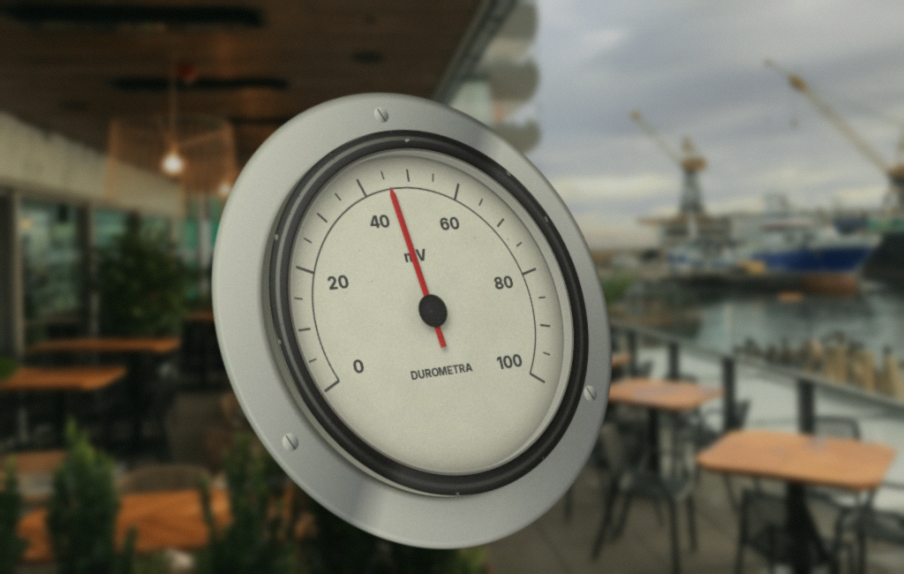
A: **45** mV
